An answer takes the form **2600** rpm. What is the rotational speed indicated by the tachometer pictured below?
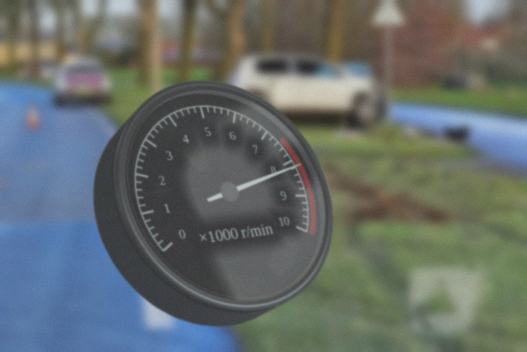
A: **8200** rpm
